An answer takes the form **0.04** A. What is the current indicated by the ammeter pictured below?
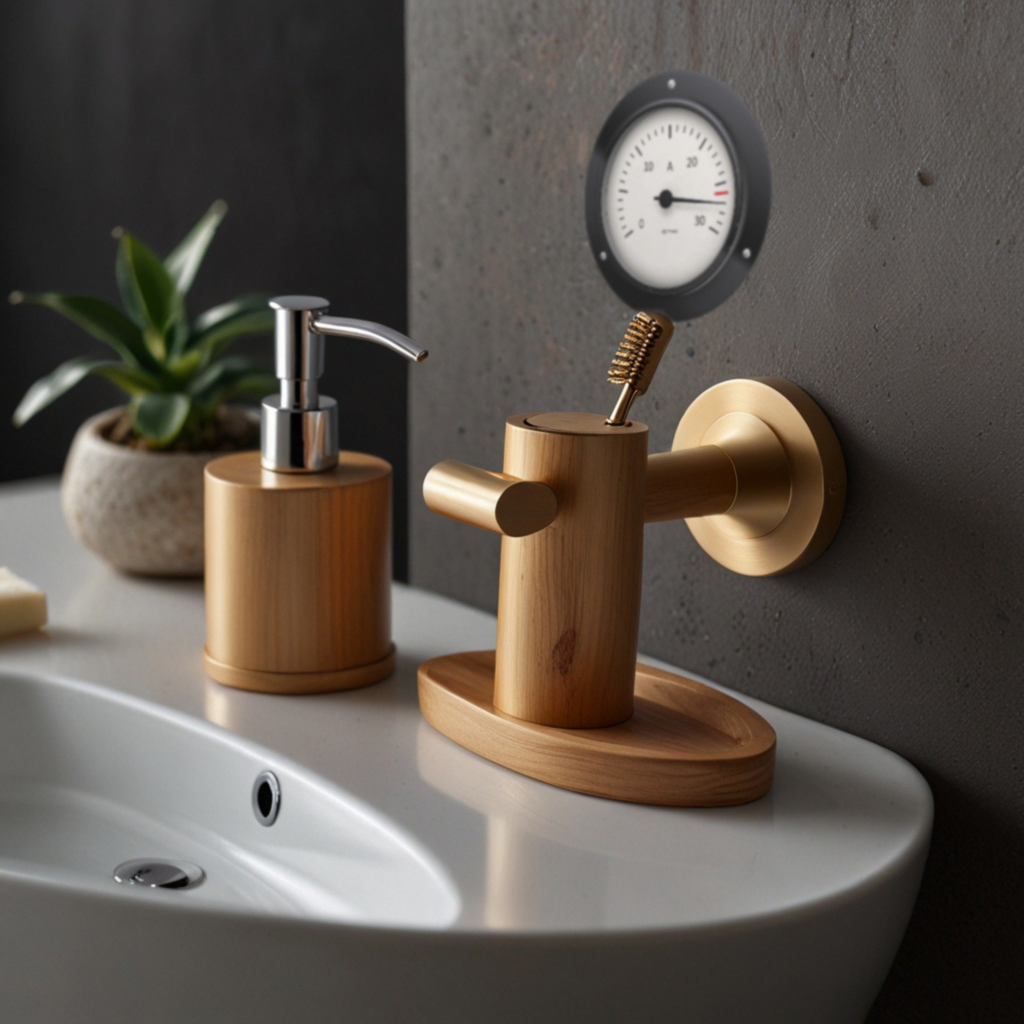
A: **27** A
